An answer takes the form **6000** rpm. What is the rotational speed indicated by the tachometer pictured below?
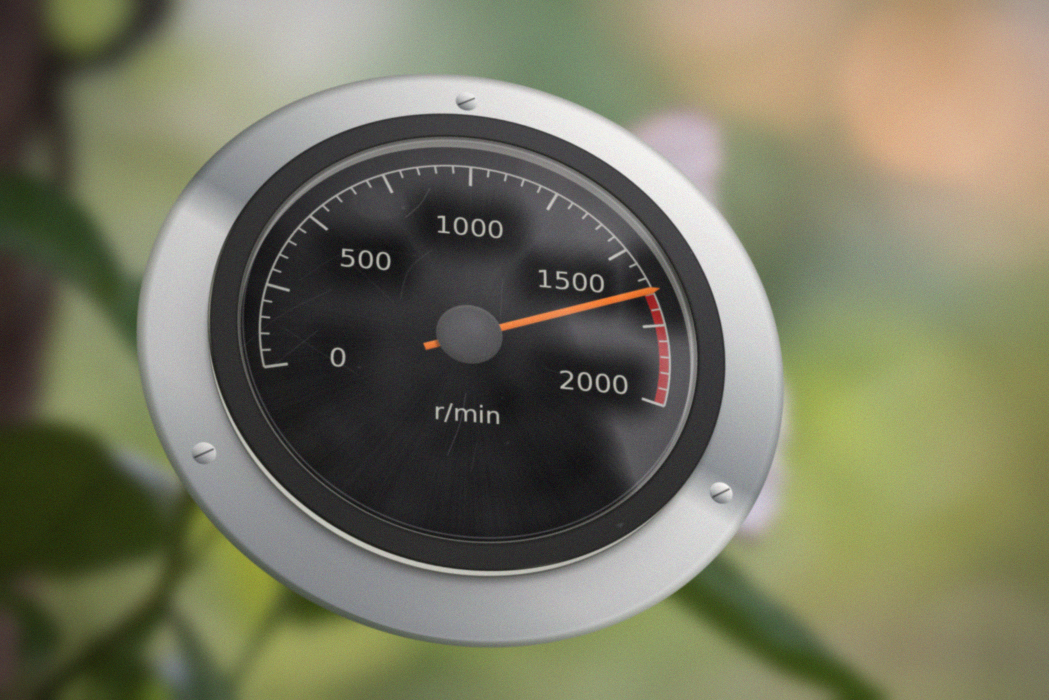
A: **1650** rpm
